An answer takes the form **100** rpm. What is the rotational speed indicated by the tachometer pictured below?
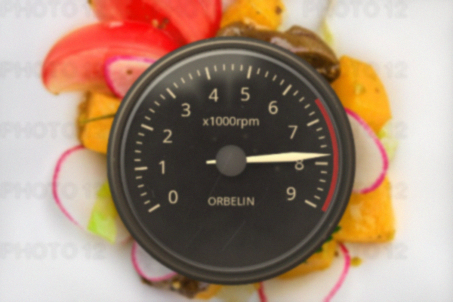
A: **7800** rpm
